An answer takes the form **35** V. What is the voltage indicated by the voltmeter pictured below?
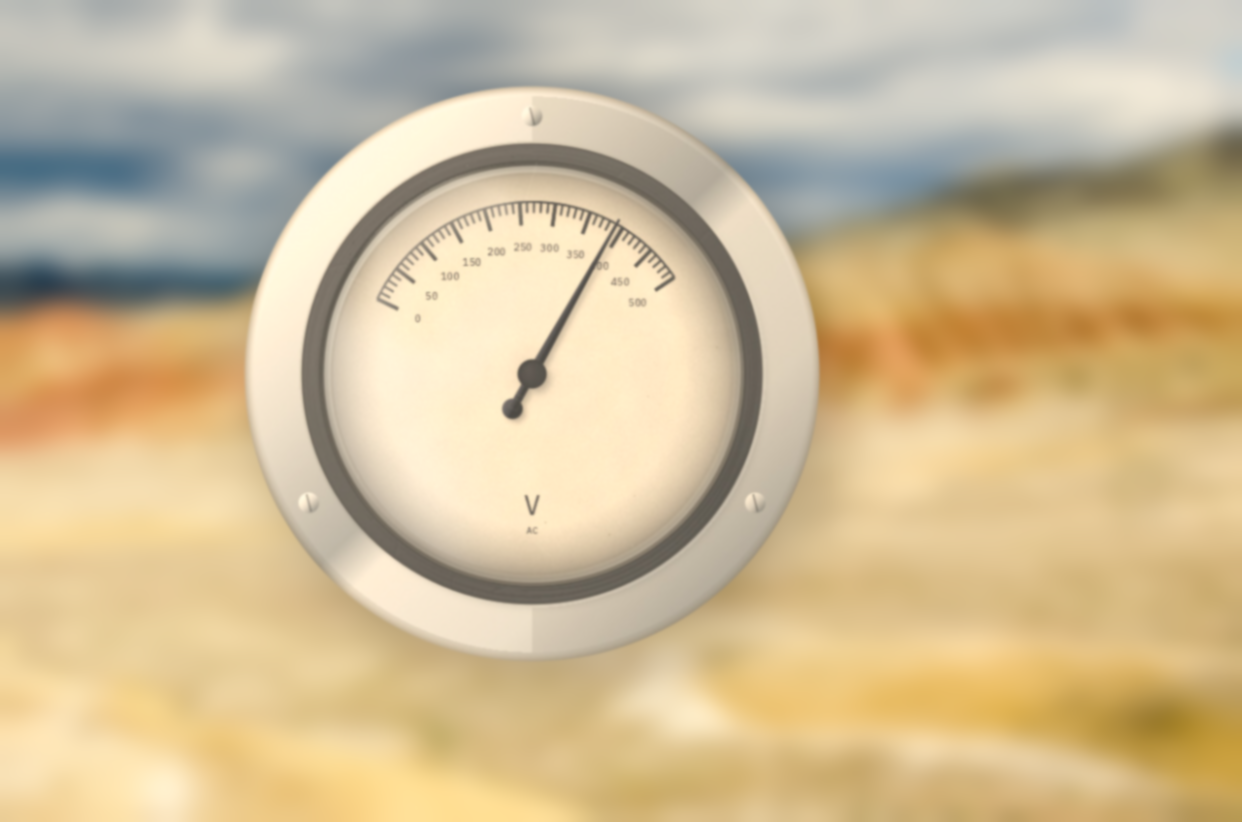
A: **390** V
